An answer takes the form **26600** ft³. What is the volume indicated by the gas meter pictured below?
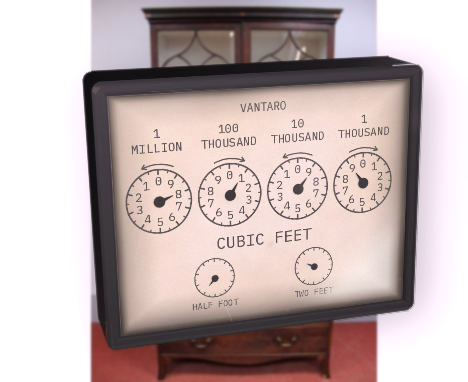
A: **808900** ft³
